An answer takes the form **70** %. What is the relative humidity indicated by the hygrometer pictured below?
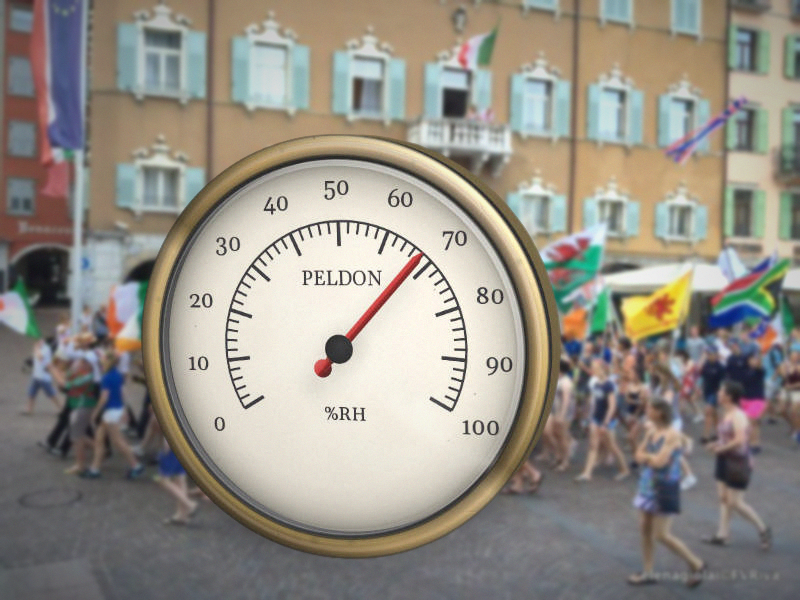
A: **68** %
